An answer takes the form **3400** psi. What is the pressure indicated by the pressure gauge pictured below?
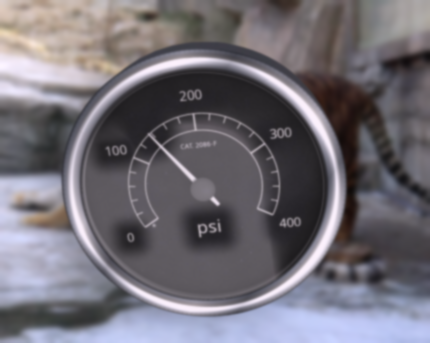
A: **140** psi
